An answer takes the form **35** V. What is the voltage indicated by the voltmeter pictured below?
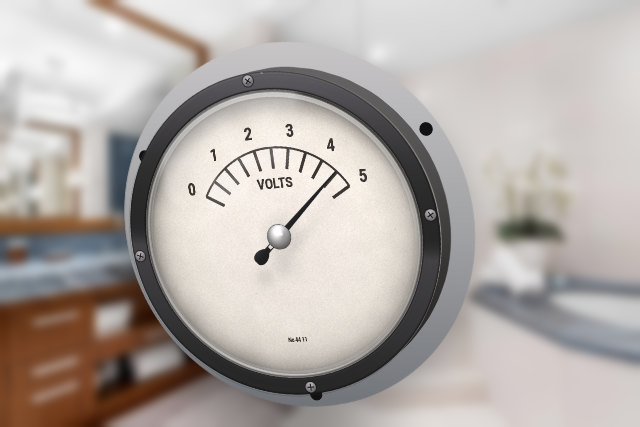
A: **4.5** V
